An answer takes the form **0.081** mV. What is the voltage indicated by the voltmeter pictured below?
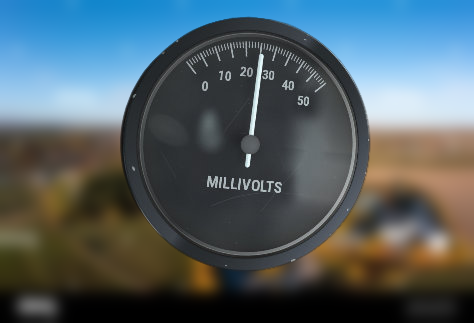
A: **25** mV
